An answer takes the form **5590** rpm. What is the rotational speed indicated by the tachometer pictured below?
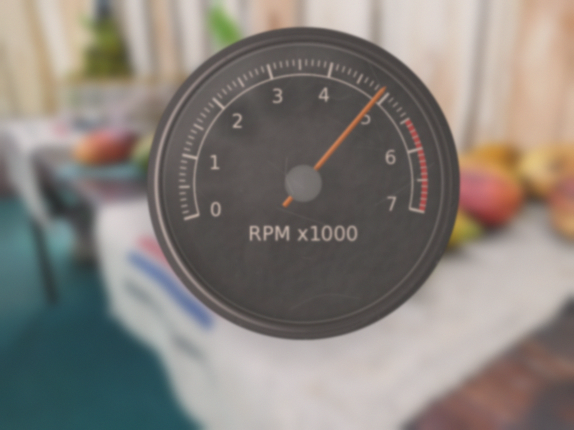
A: **4900** rpm
